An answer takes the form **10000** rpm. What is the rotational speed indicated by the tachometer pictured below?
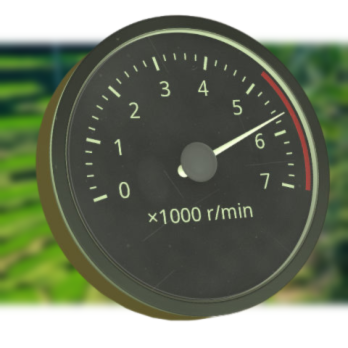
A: **5700** rpm
